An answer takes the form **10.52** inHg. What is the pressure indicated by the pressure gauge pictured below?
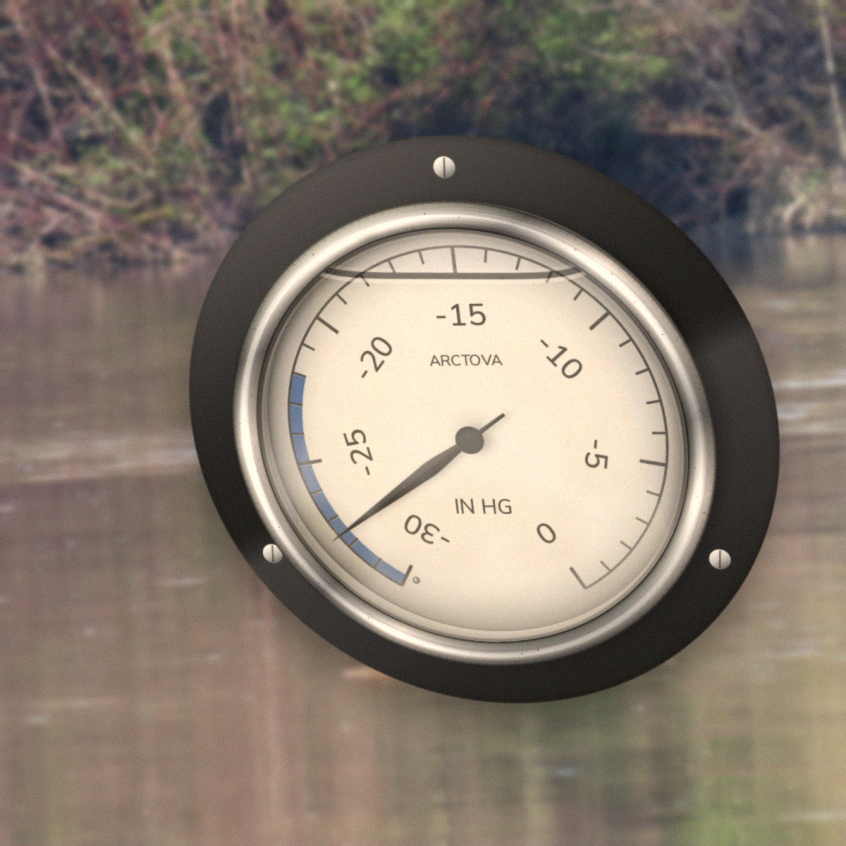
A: **-27.5** inHg
